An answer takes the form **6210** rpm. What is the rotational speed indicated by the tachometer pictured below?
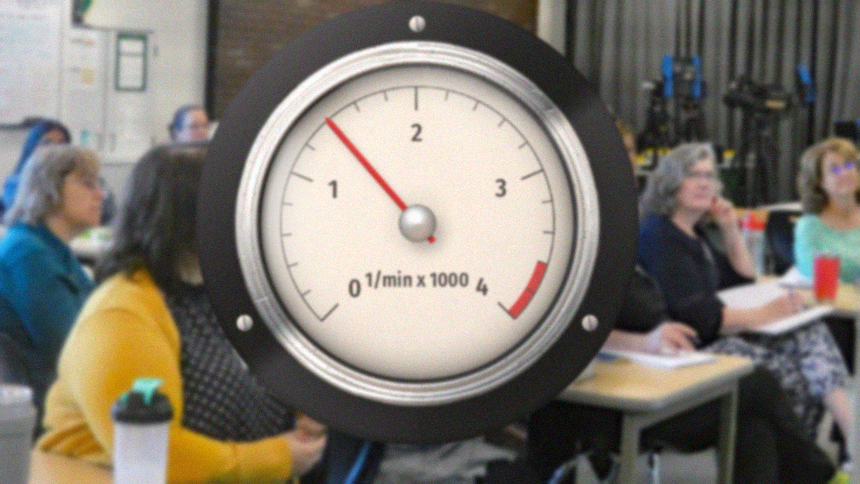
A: **1400** rpm
